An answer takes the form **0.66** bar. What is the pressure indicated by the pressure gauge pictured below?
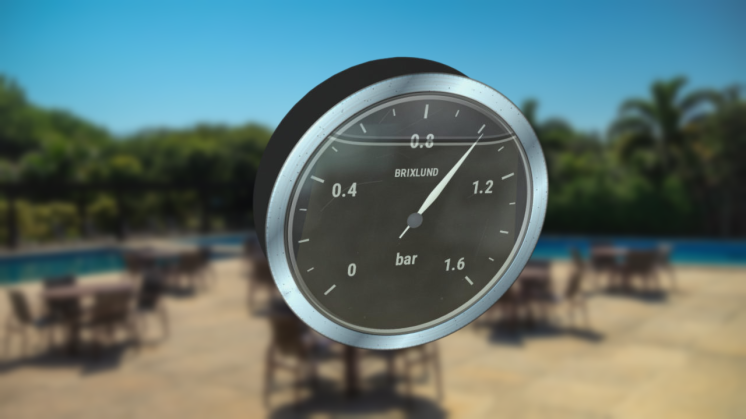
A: **1** bar
